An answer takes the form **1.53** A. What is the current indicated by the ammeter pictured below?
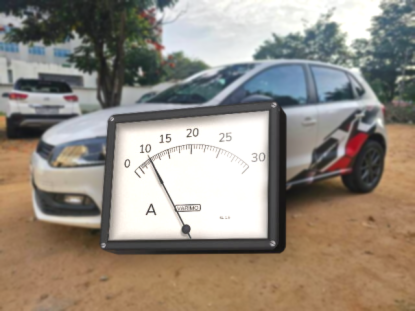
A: **10** A
